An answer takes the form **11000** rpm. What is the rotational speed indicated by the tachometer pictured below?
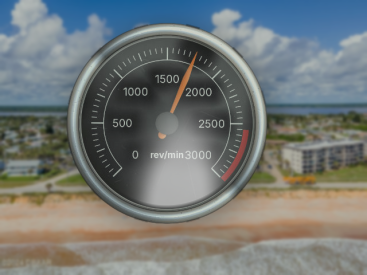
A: **1750** rpm
